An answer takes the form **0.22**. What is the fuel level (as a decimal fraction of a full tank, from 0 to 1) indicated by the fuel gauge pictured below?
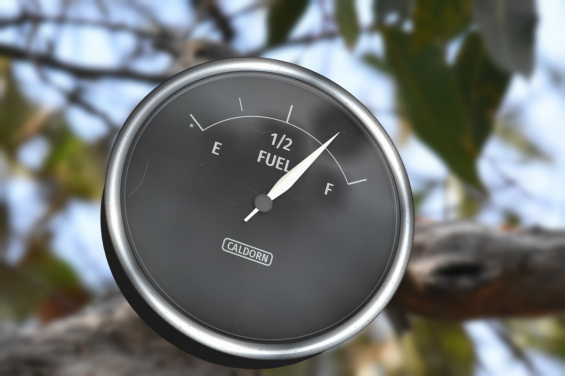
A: **0.75**
